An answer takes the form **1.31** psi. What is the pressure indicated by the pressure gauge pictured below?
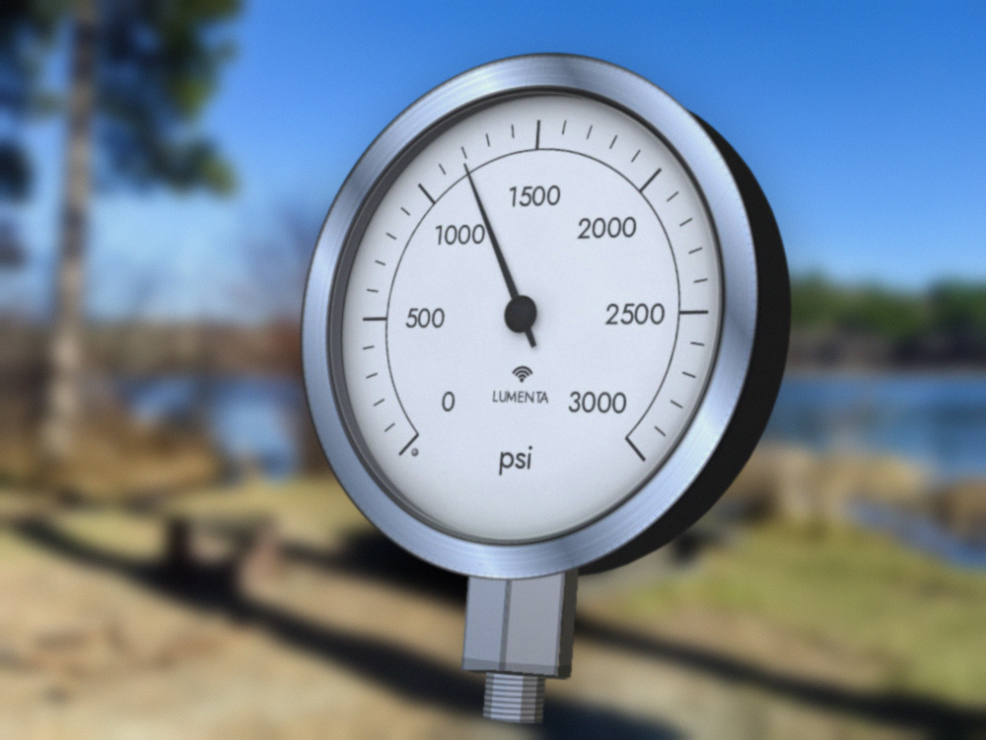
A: **1200** psi
